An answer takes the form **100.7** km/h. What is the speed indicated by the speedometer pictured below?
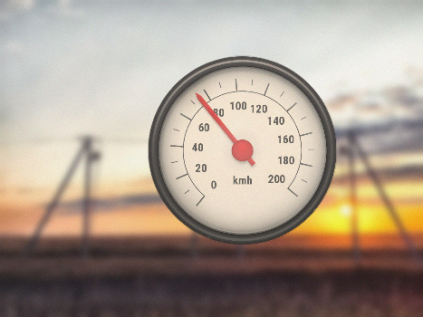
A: **75** km/h
